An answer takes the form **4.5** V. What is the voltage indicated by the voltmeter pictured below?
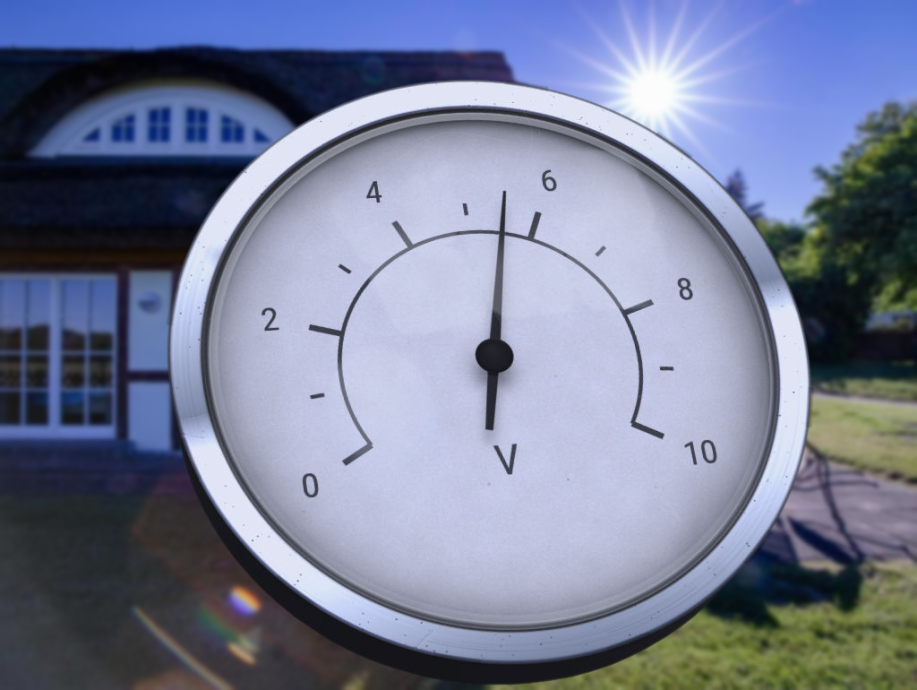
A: **5.5** V
